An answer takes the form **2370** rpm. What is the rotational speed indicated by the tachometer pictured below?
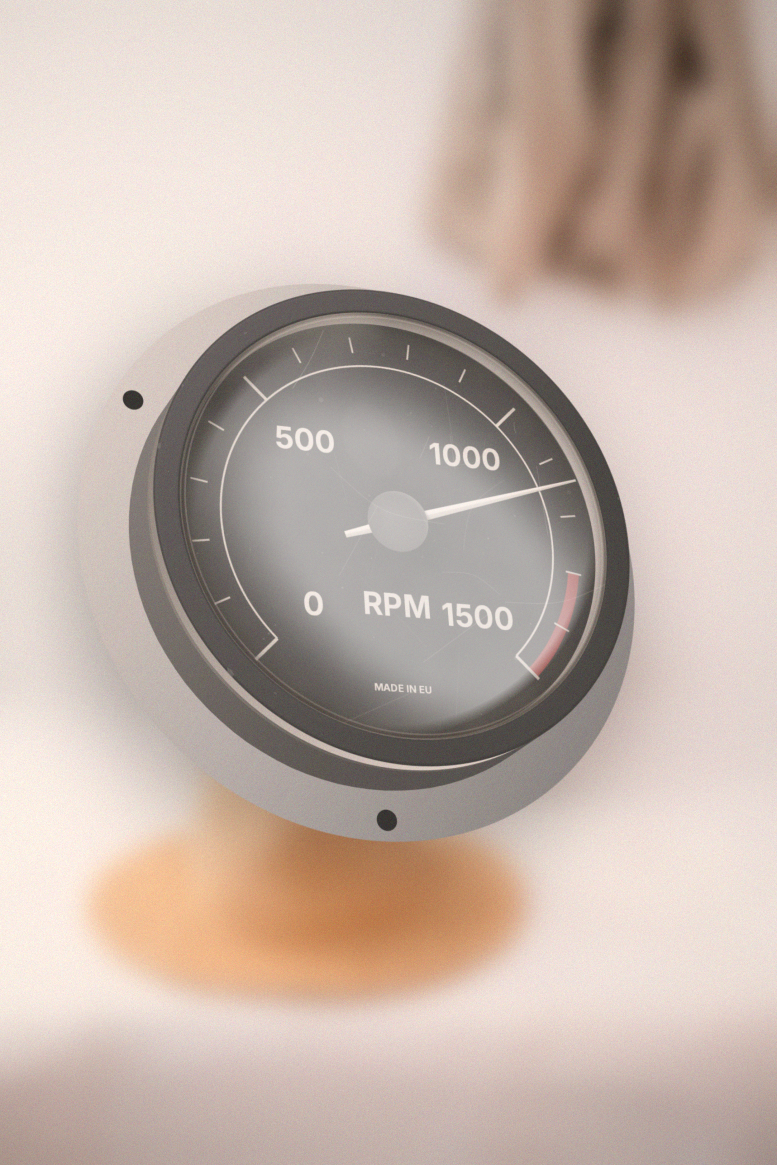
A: **1150** rpm
